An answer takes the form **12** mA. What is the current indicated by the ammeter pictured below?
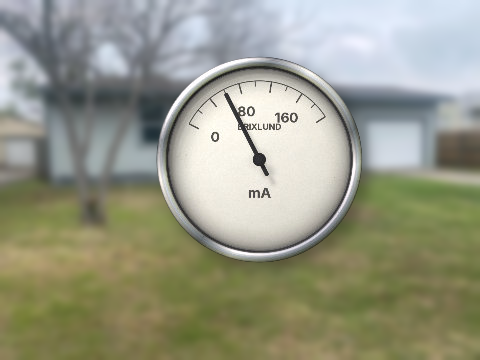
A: **60** mA
